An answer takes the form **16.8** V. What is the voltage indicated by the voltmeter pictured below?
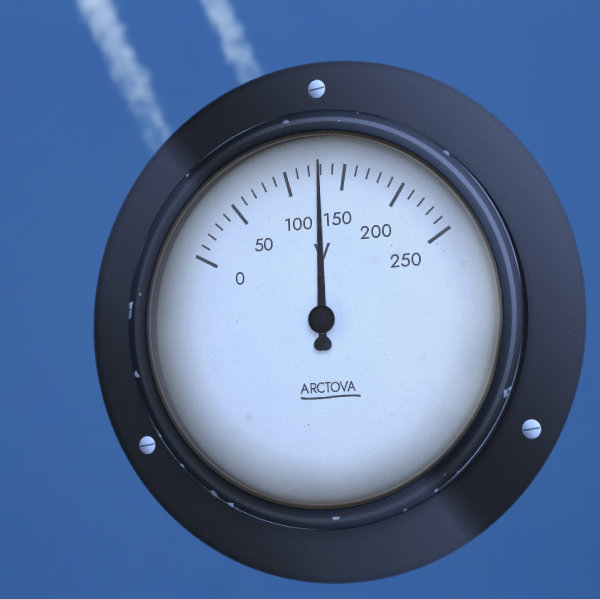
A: **130** V
